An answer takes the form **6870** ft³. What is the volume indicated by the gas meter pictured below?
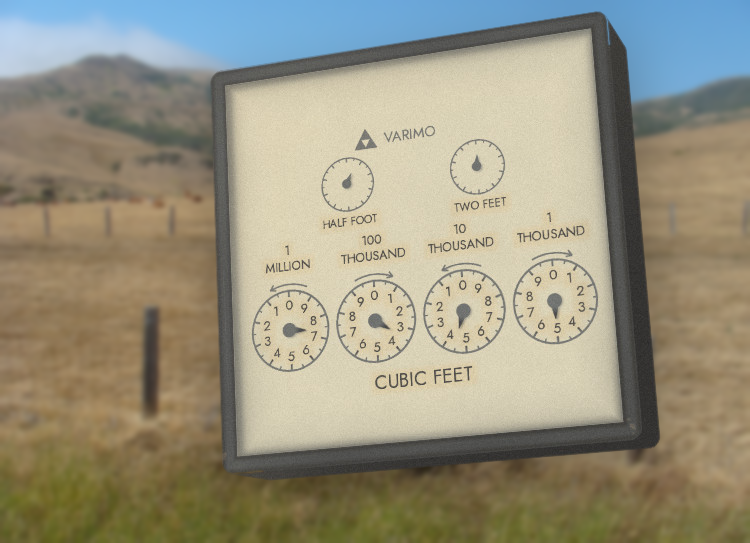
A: **734500** ft³
